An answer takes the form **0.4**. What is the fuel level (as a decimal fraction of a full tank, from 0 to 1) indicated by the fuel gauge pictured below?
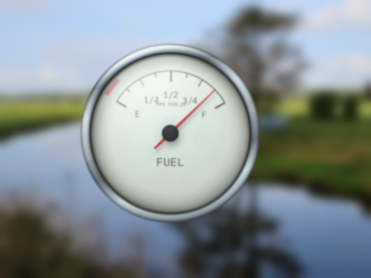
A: **0.875**
